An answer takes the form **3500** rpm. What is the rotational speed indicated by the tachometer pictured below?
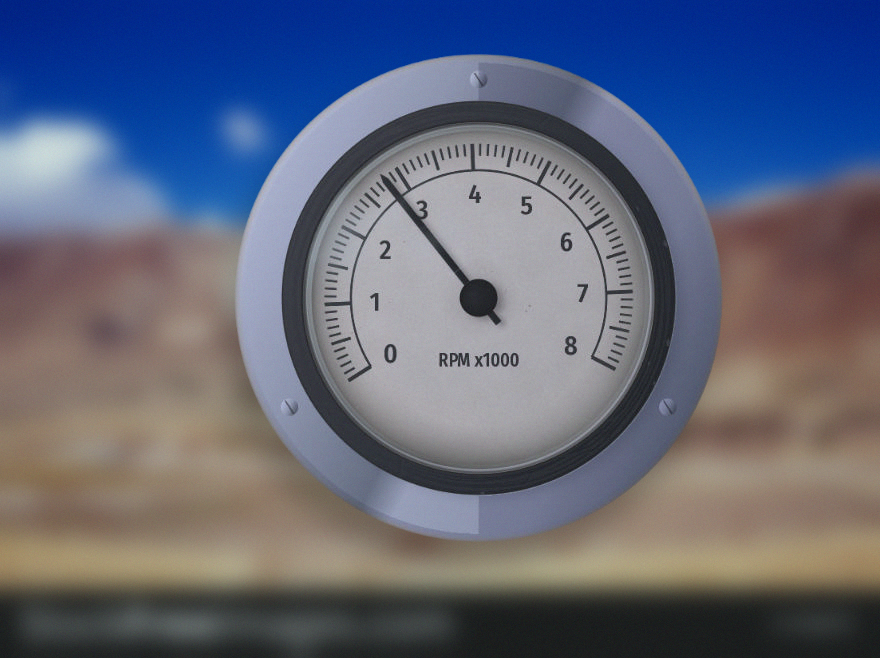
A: **2800** rpm
